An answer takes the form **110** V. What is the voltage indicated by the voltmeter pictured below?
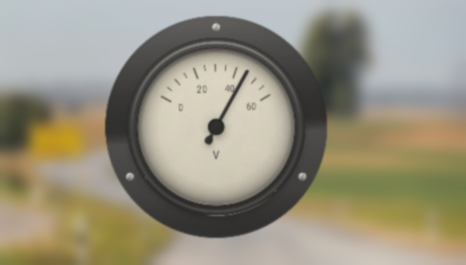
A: **45** V
